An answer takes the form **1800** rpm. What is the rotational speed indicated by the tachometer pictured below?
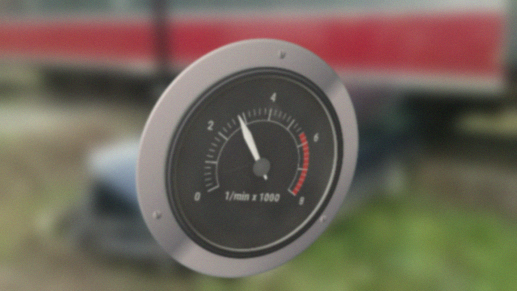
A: **2800** rpm
